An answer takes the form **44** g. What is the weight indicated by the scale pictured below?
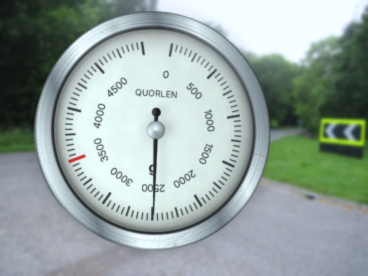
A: **2500** g
